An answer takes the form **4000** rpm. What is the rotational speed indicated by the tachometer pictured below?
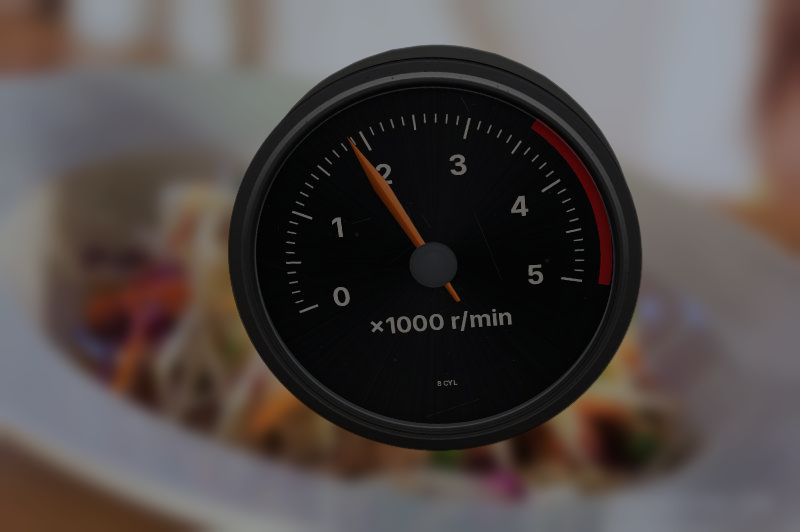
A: **1900** rpm
